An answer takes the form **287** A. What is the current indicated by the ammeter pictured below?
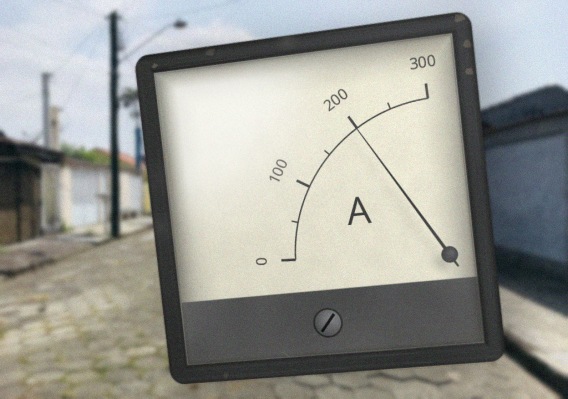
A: **200** A
